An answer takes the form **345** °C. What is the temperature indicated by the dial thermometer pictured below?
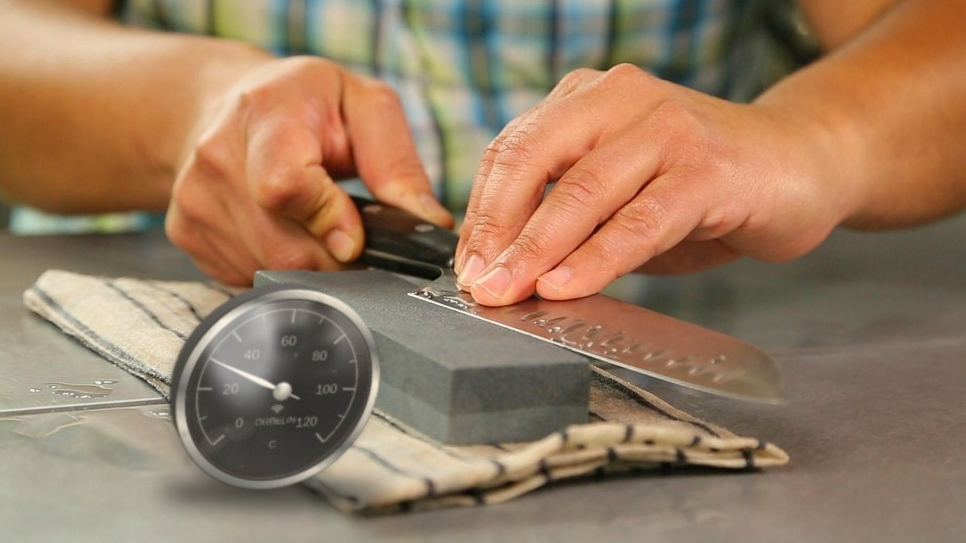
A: **30** °C
